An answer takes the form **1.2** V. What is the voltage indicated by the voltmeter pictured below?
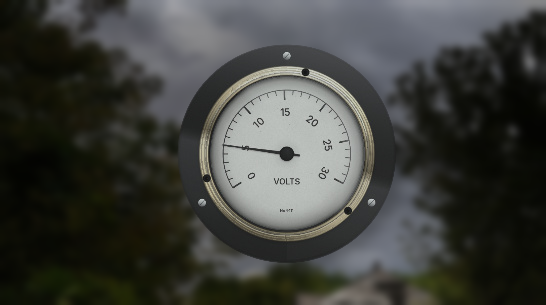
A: **5** V
